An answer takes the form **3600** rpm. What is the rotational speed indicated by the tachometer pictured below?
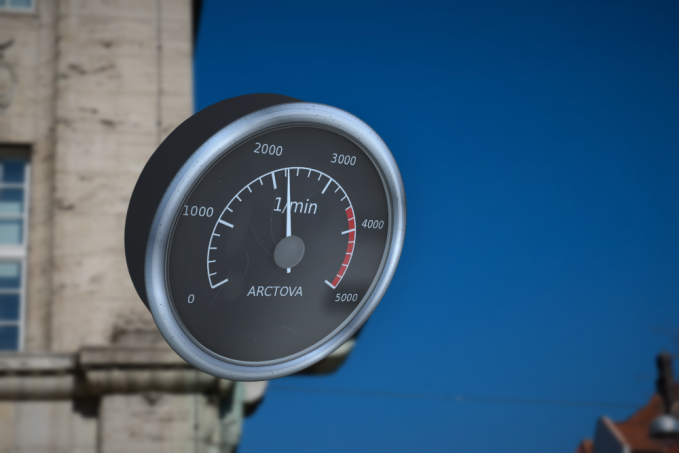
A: **2200** rpm
